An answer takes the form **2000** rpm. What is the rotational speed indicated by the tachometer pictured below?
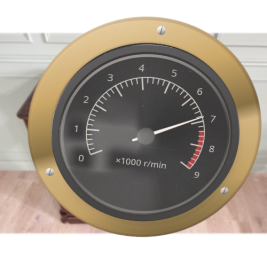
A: **6800** rpm
